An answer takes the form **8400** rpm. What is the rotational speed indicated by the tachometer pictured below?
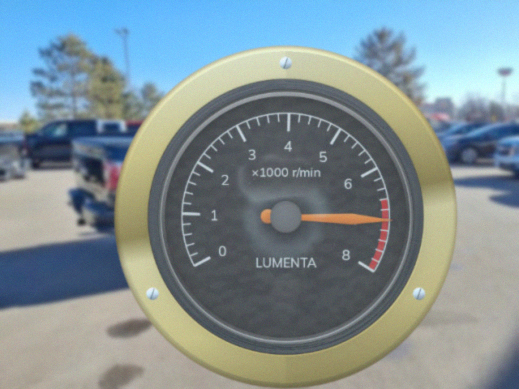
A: **7000** rpm
